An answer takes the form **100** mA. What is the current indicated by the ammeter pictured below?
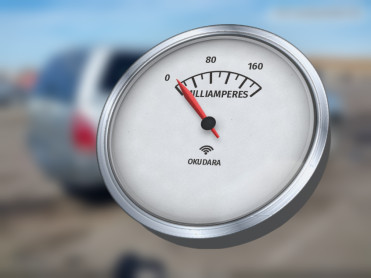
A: **10** mA
